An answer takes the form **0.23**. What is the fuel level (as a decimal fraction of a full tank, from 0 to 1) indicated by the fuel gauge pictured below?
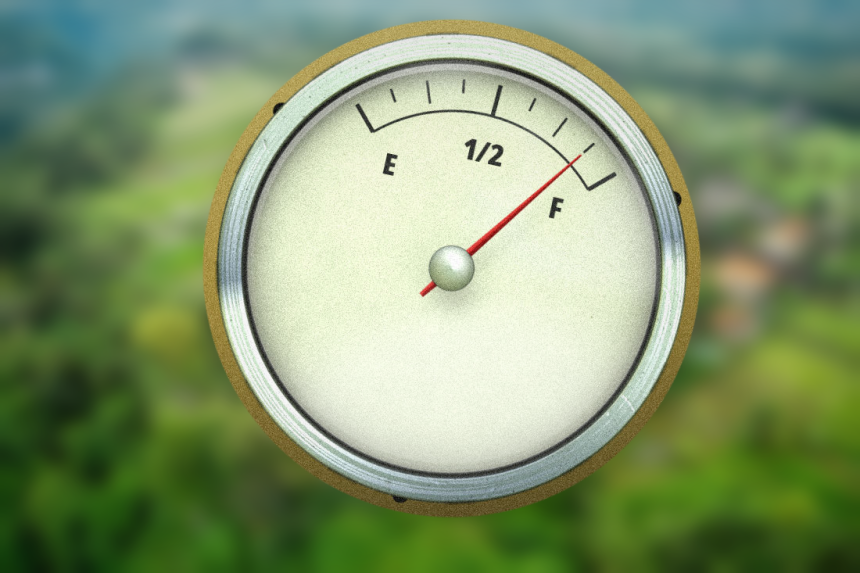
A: **0.875**
